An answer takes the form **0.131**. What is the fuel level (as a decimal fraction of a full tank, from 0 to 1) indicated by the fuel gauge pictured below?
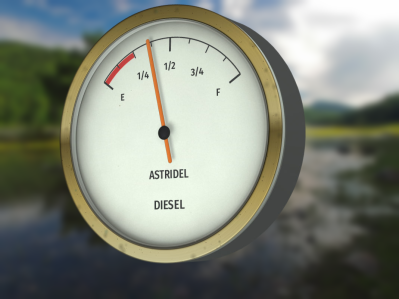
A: **0.375**
